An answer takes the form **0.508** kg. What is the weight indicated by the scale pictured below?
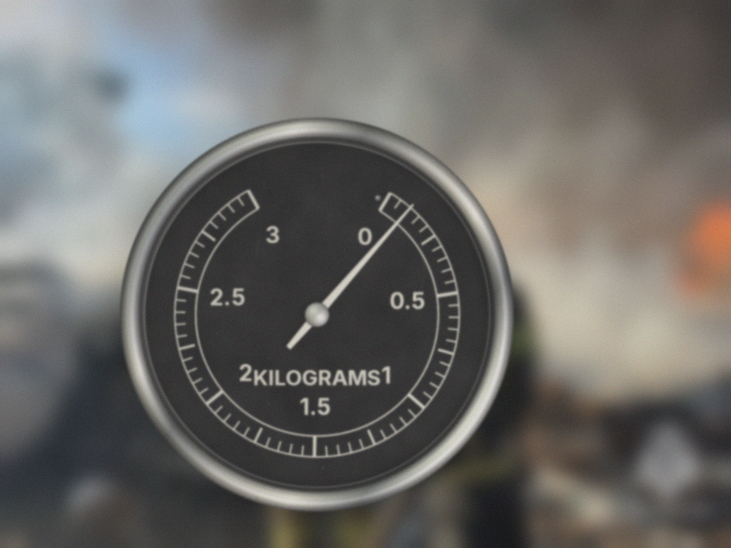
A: **0.1** kg
